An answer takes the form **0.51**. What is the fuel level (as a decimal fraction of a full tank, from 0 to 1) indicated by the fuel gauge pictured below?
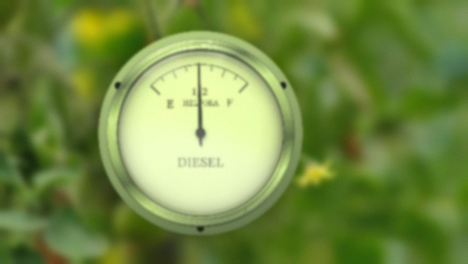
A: **0.5**
